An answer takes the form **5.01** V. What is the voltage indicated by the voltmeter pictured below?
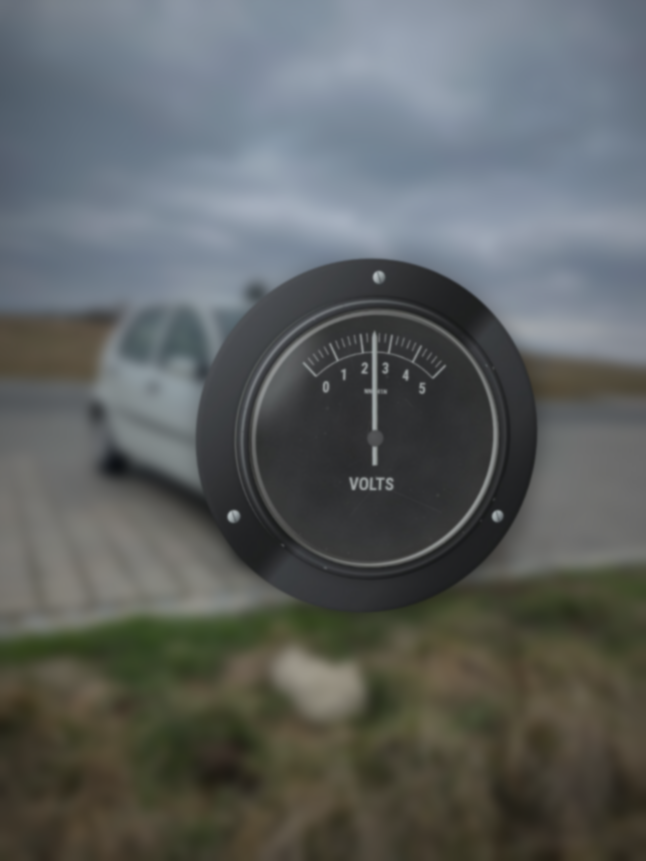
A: **2.4** V
